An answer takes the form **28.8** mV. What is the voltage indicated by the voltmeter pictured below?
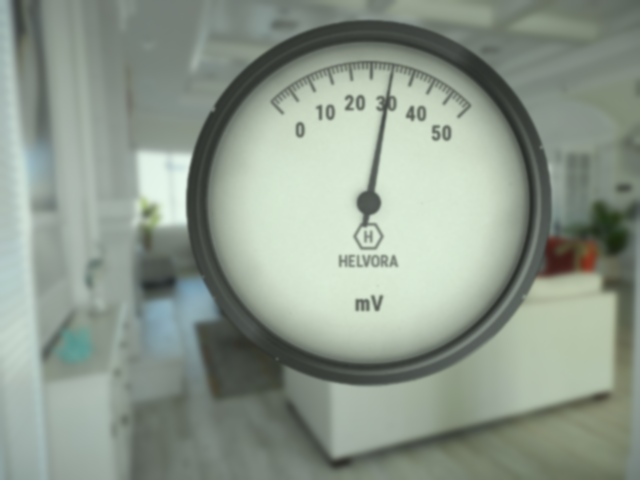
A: **30** mV
